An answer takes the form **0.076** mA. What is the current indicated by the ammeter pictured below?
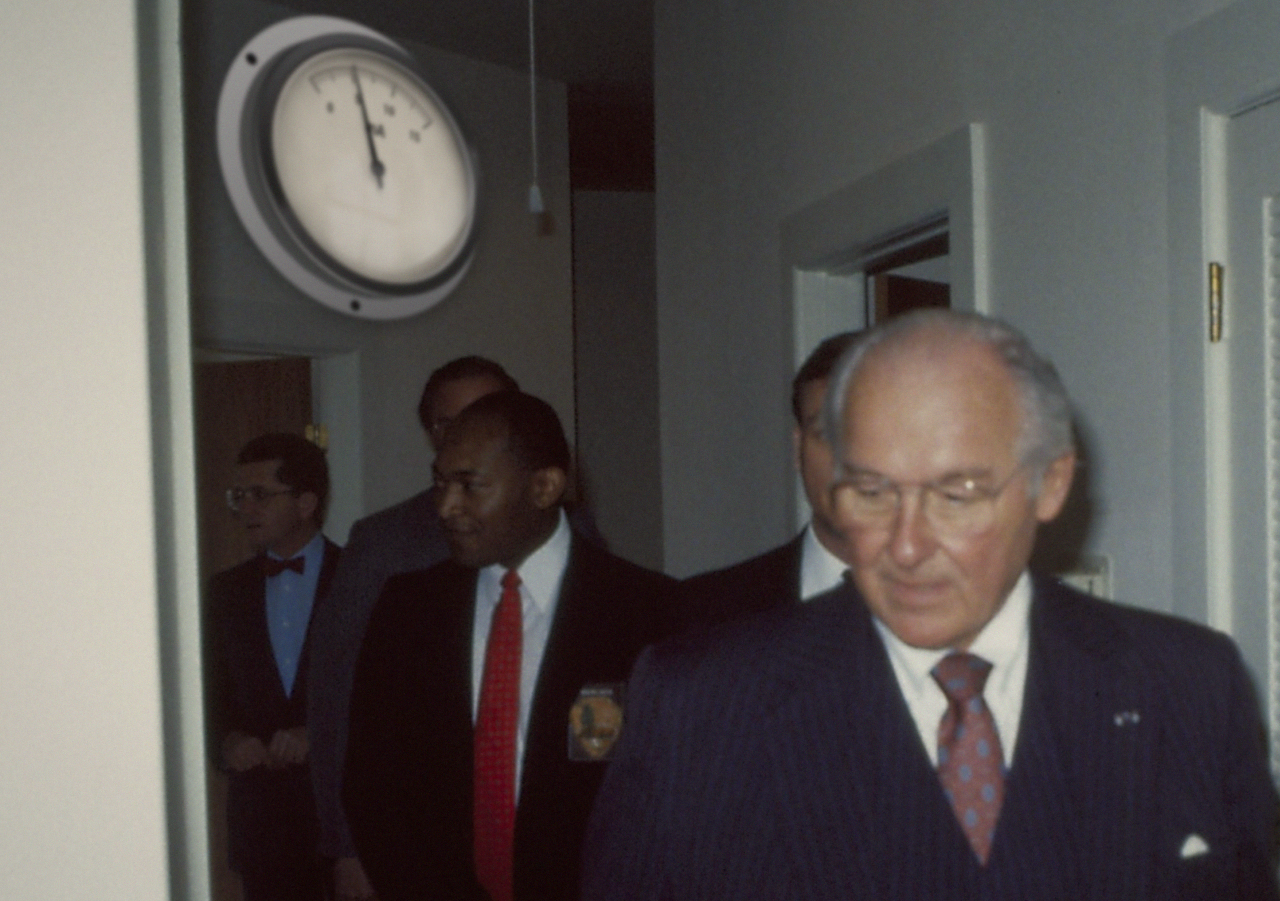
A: **5** mA
